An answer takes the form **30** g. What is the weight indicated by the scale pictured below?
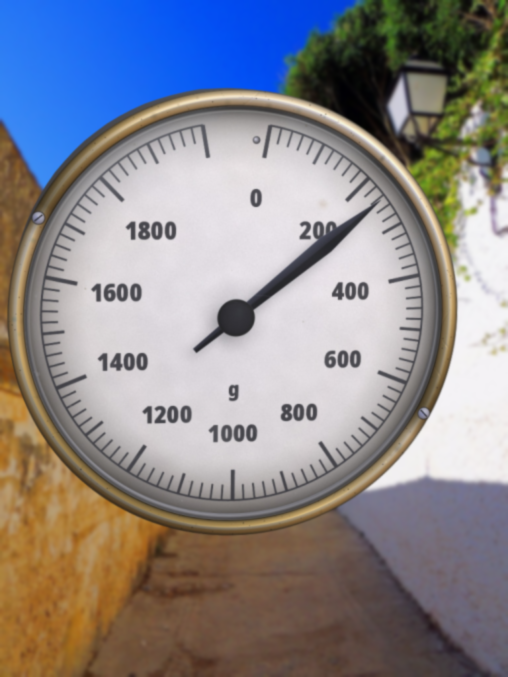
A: **240** g
